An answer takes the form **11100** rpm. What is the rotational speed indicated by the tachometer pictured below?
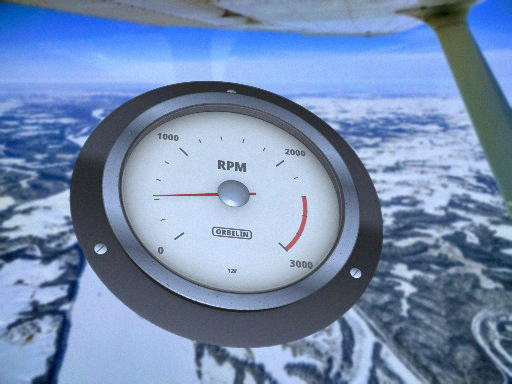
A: **400** rpm
